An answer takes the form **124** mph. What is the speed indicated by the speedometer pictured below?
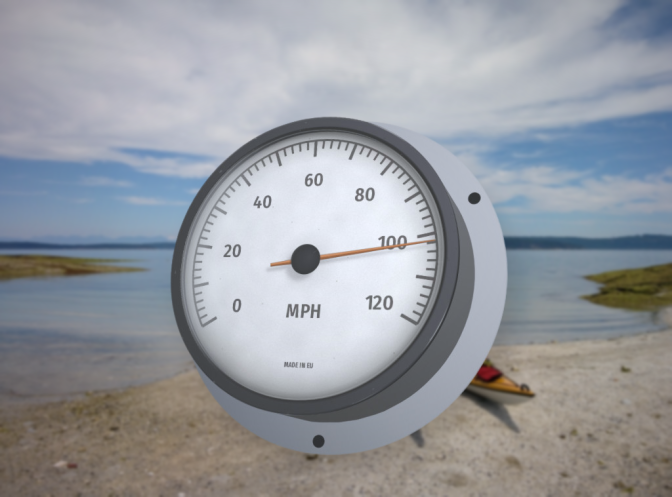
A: **102** mph
